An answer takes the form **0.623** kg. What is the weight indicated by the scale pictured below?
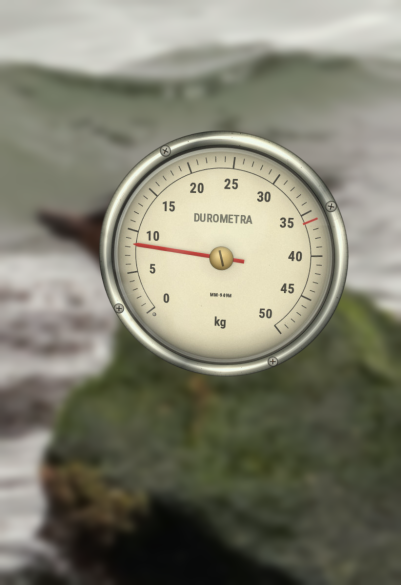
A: **8.5** kg
